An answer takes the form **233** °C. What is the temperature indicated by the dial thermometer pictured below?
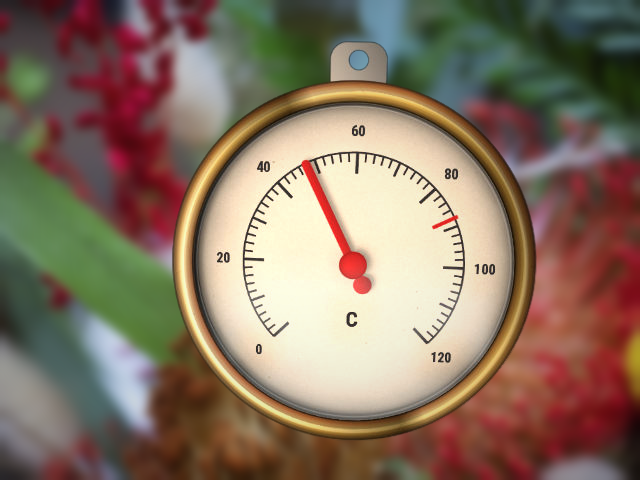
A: **48** °C
